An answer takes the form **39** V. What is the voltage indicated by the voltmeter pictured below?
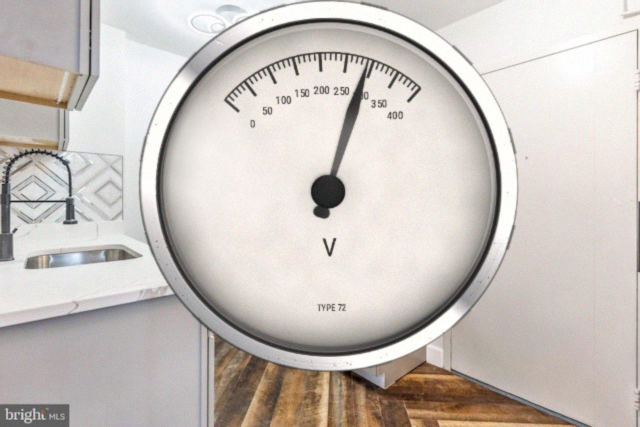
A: **290** V
